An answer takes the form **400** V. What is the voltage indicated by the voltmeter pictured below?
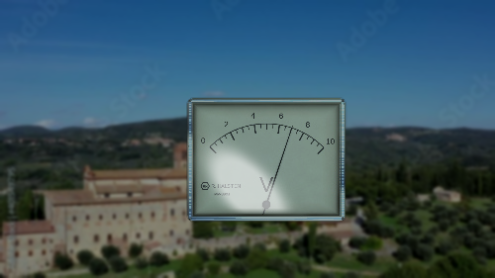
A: **7** V
